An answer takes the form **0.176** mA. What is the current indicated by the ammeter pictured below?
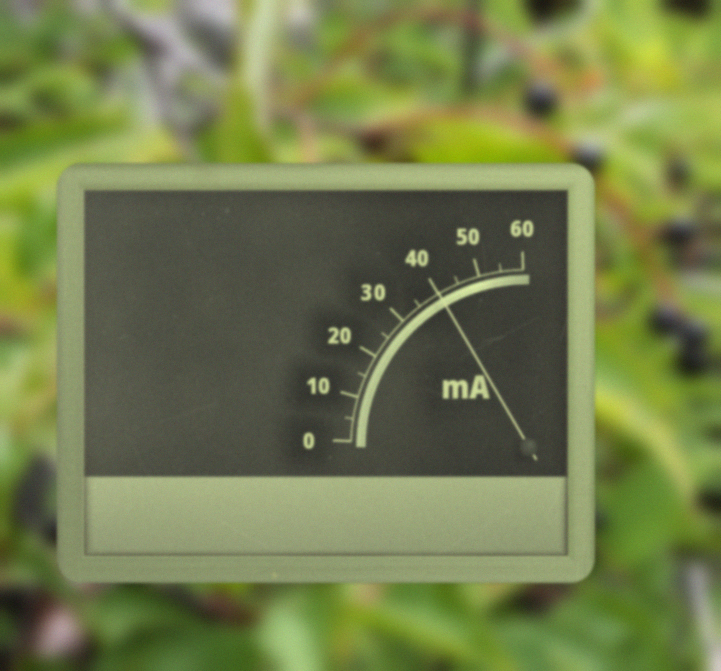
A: **40** mA
